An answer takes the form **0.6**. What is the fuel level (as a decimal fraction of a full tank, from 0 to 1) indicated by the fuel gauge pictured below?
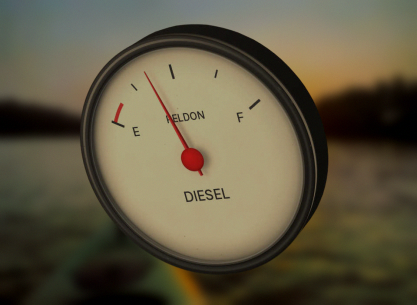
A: **0.375**
